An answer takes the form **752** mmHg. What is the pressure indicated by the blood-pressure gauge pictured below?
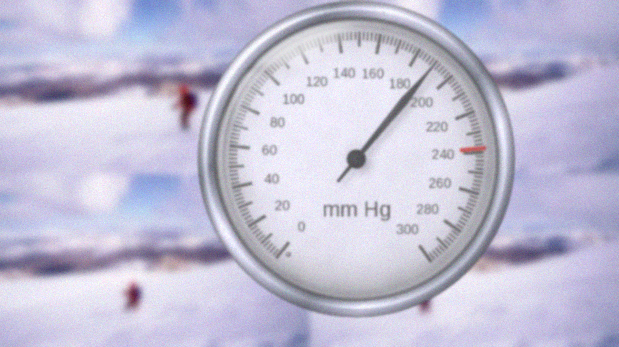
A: **190** mmHg
